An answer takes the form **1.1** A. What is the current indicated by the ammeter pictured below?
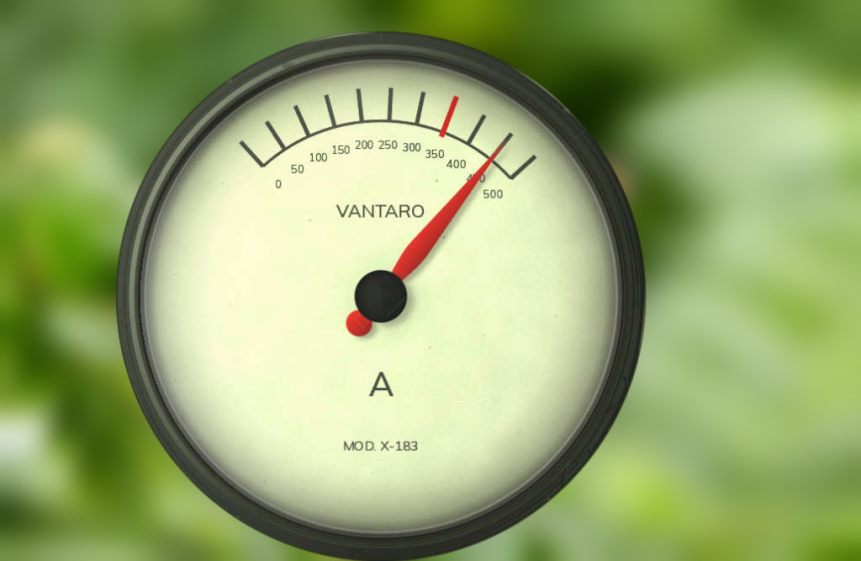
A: **450** A
